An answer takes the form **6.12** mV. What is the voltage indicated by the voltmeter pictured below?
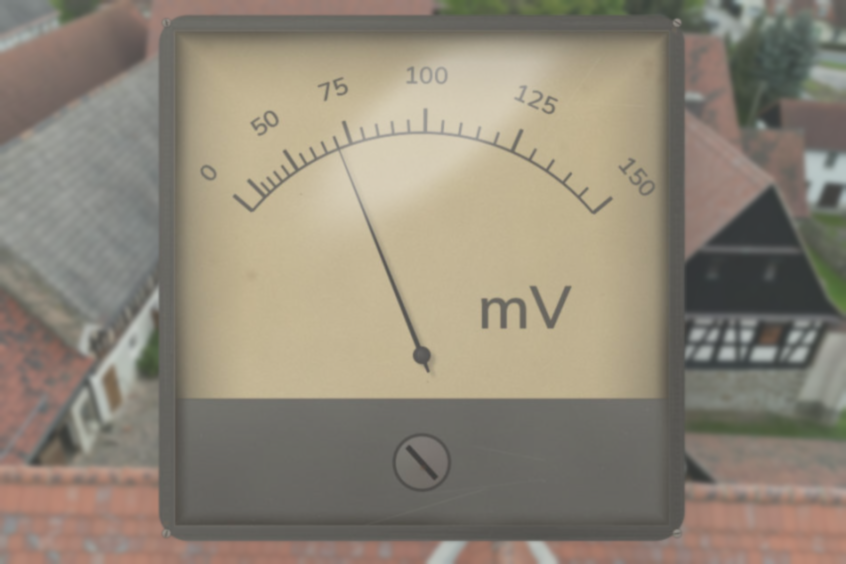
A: **70** mV
